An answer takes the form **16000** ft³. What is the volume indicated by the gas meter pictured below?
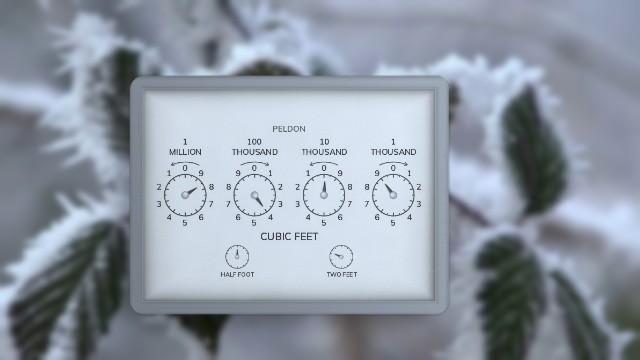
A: **839900** ft³
